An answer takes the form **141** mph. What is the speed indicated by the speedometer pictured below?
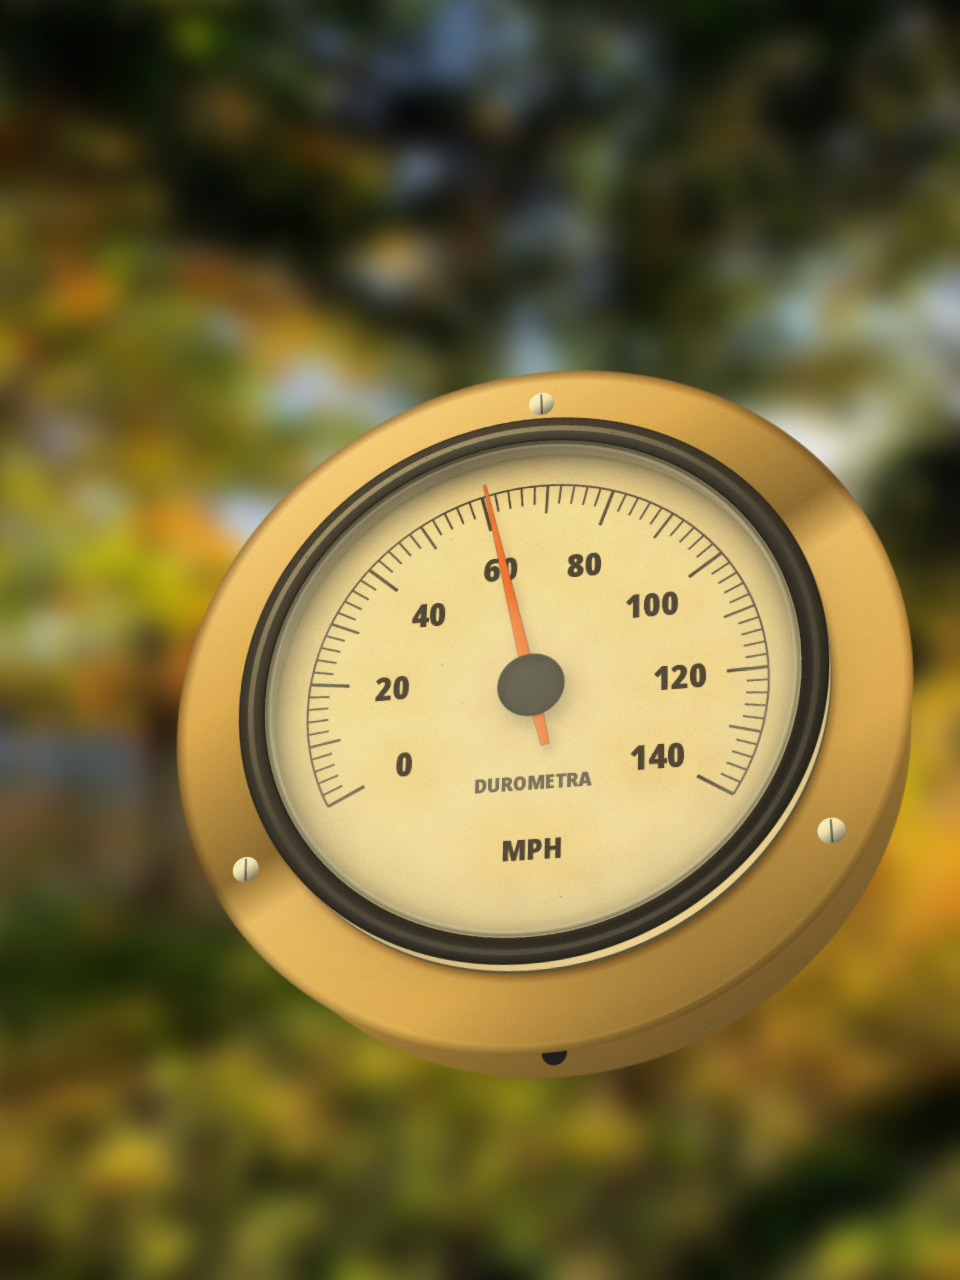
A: **61** mph
